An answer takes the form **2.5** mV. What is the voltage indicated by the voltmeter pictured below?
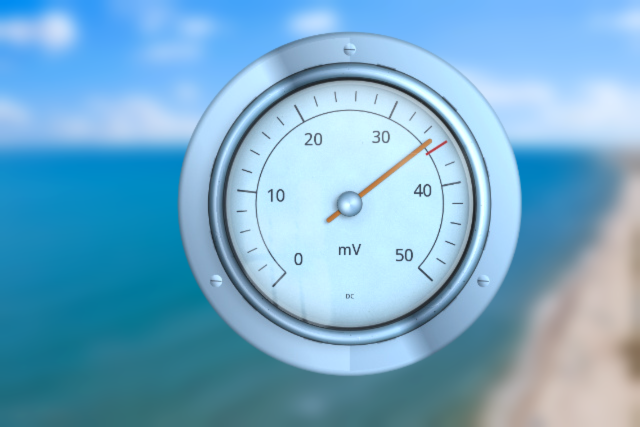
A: **35** mV
